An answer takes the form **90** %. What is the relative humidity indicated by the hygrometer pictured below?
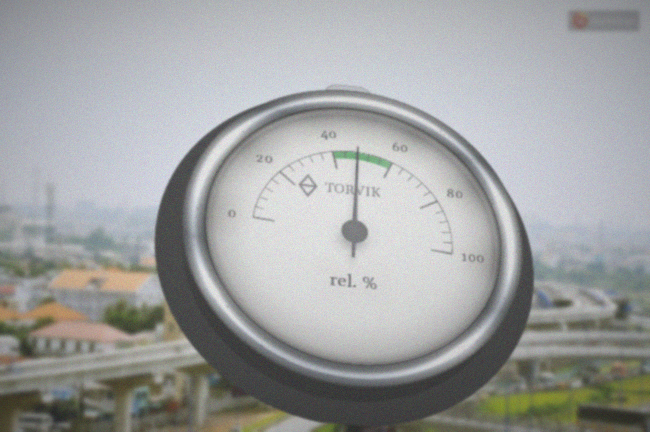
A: **48** %
